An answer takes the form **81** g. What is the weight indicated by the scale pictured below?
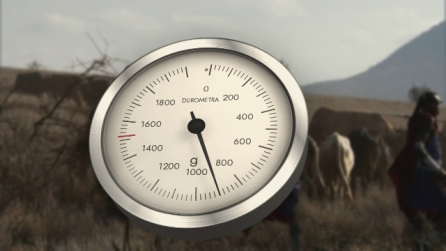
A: **900** g
